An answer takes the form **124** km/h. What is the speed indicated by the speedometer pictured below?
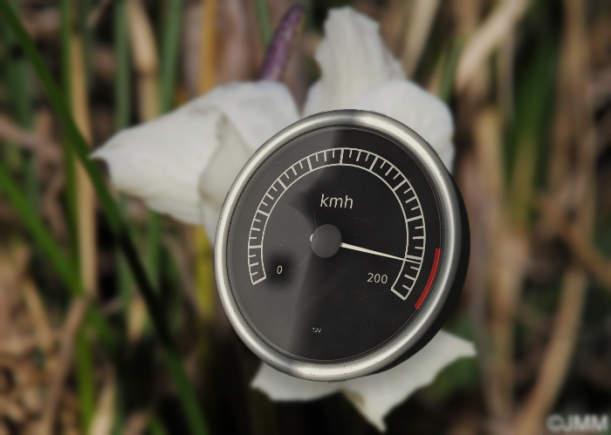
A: **182.5** km/h
